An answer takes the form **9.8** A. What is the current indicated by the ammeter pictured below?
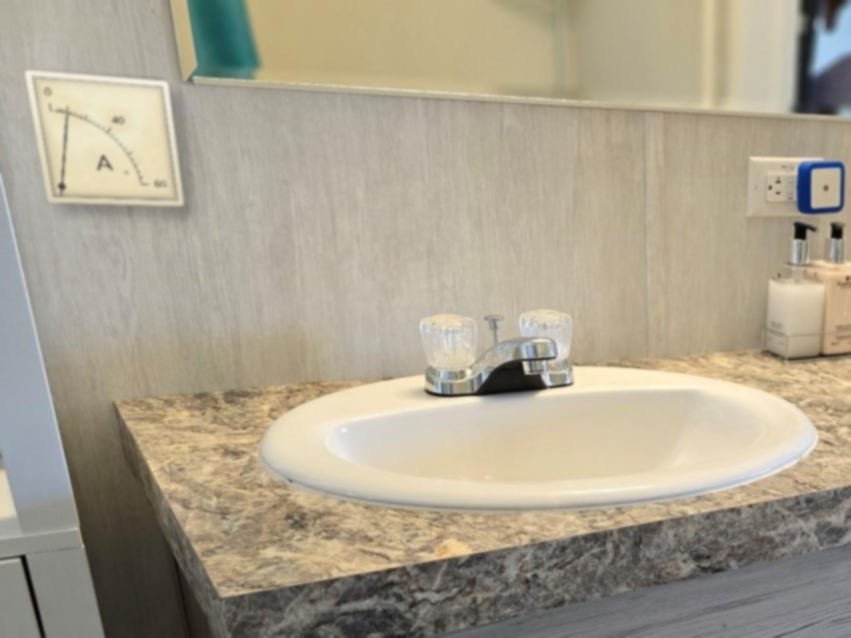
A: **20** A
